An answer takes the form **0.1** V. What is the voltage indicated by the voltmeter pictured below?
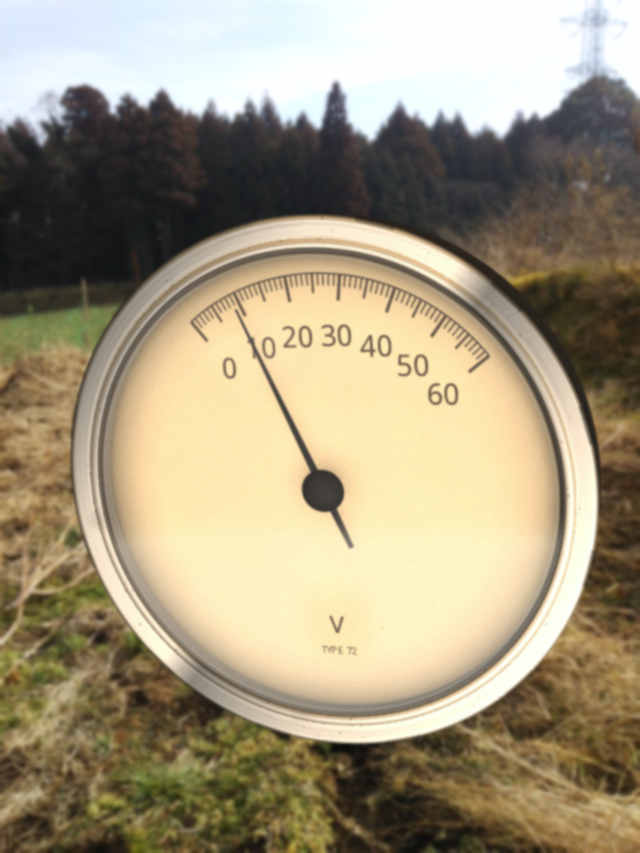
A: **10** V
